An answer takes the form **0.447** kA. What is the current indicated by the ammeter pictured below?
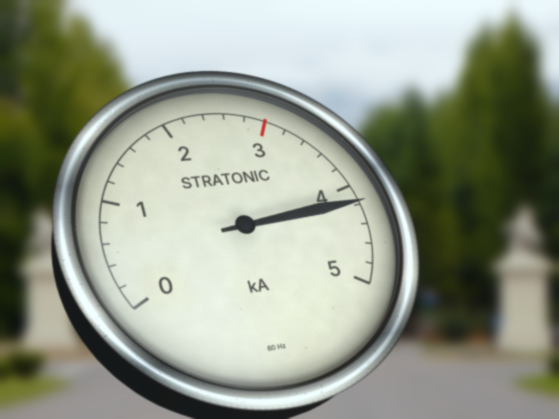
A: **4.2** kA
